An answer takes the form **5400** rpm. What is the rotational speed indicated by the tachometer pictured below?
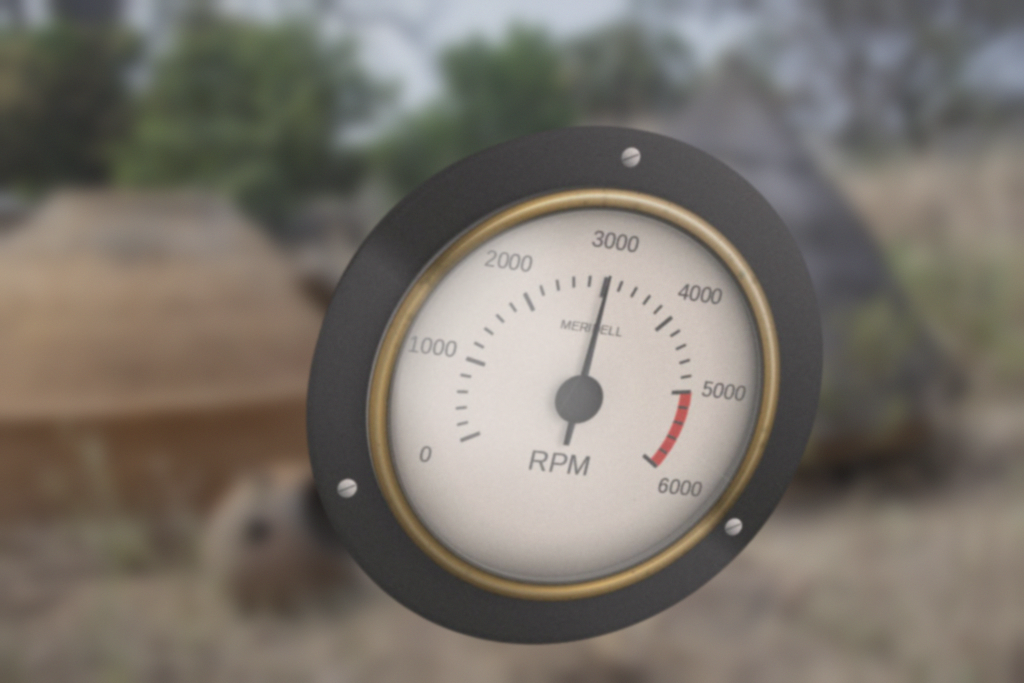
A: **3000** rpm
